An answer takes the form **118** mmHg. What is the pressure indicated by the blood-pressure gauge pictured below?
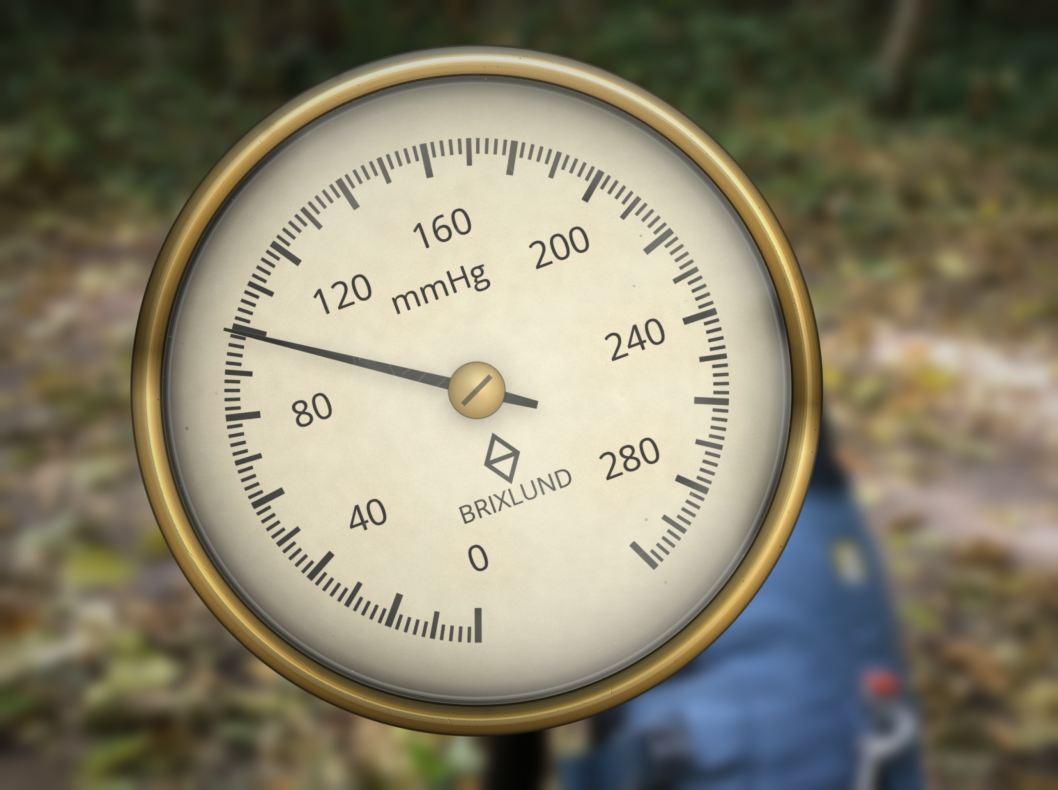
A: **99** mmHg
